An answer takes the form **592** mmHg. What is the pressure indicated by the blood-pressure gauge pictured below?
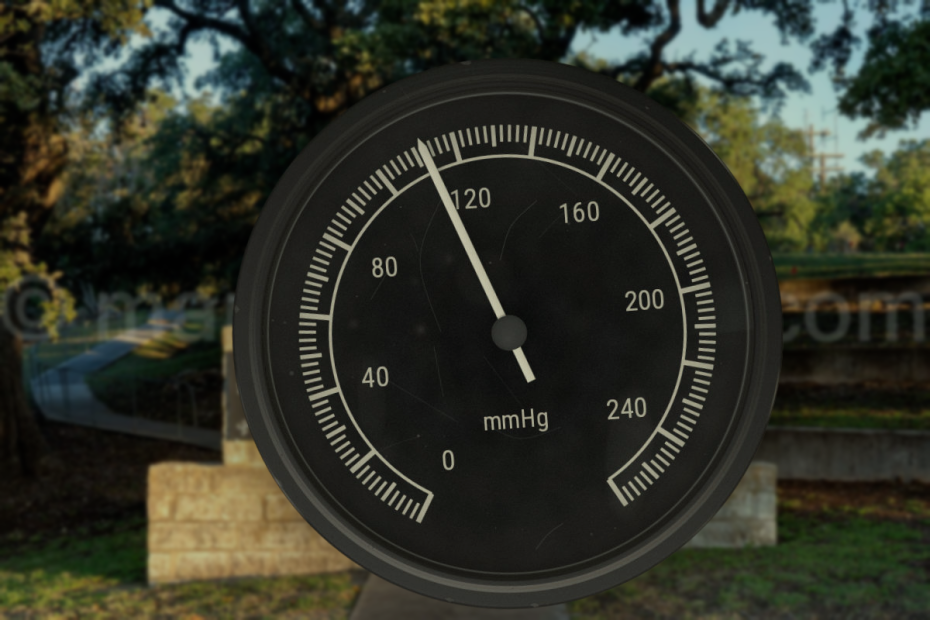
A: **112** mmHg
